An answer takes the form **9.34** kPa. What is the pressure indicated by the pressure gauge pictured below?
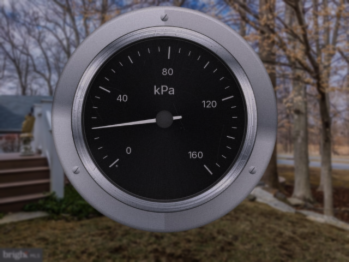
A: **20** kPa
